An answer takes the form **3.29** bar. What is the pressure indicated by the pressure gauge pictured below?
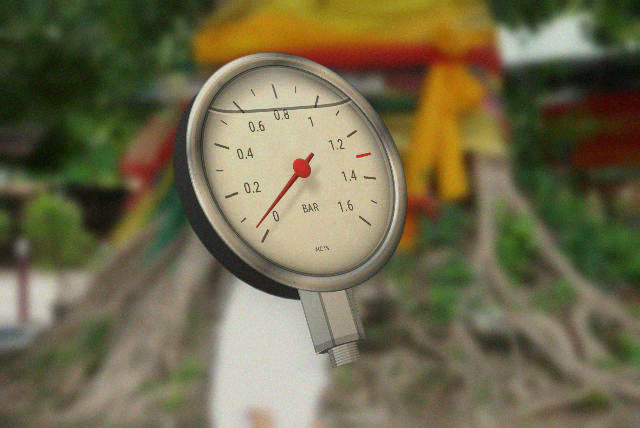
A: **0.05** bar
